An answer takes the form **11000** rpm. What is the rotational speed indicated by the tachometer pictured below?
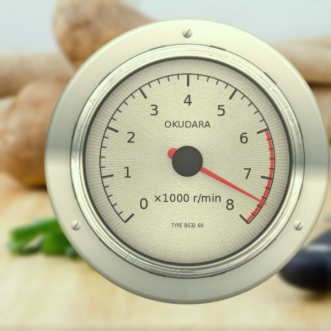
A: **7500** rpm
